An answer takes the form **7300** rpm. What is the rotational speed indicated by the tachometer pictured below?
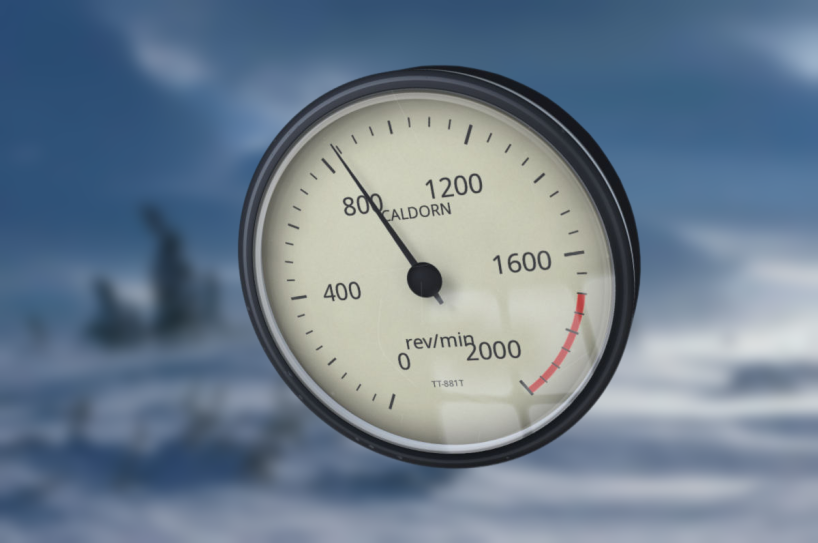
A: **850** rpm
